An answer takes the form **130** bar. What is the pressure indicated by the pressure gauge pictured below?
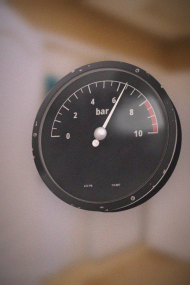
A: **6.5** bar
